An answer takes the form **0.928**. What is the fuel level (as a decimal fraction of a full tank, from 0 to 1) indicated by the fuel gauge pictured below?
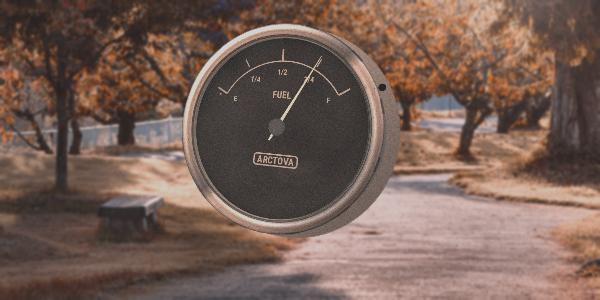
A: **0.75**
